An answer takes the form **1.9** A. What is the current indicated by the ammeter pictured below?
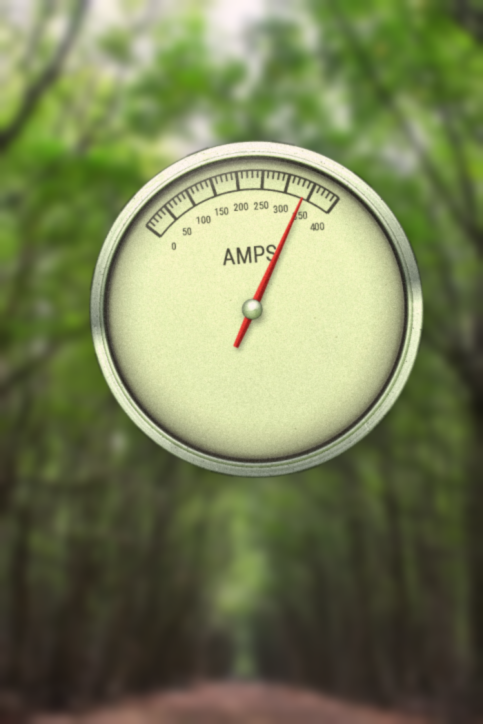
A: **340** A
